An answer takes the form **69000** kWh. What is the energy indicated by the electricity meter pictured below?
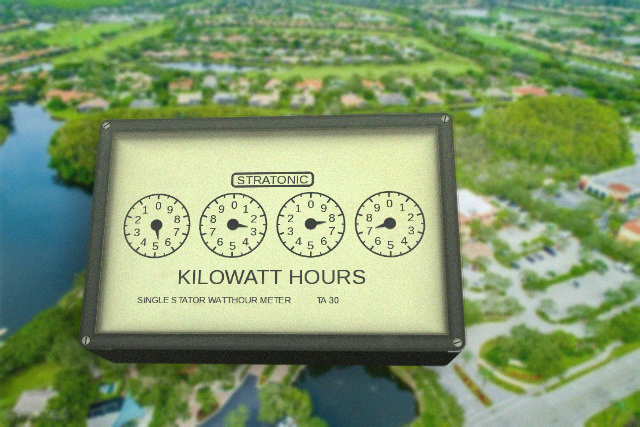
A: **5277** kWh
